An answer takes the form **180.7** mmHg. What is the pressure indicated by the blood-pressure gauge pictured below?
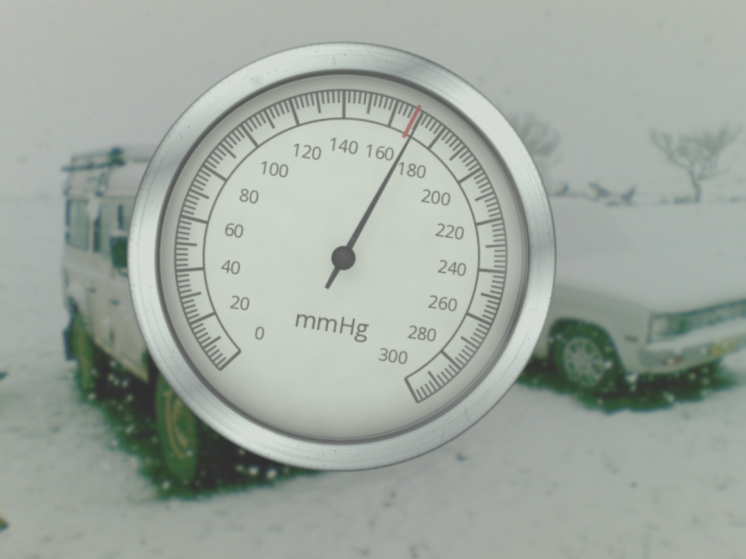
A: **170** mmHg
